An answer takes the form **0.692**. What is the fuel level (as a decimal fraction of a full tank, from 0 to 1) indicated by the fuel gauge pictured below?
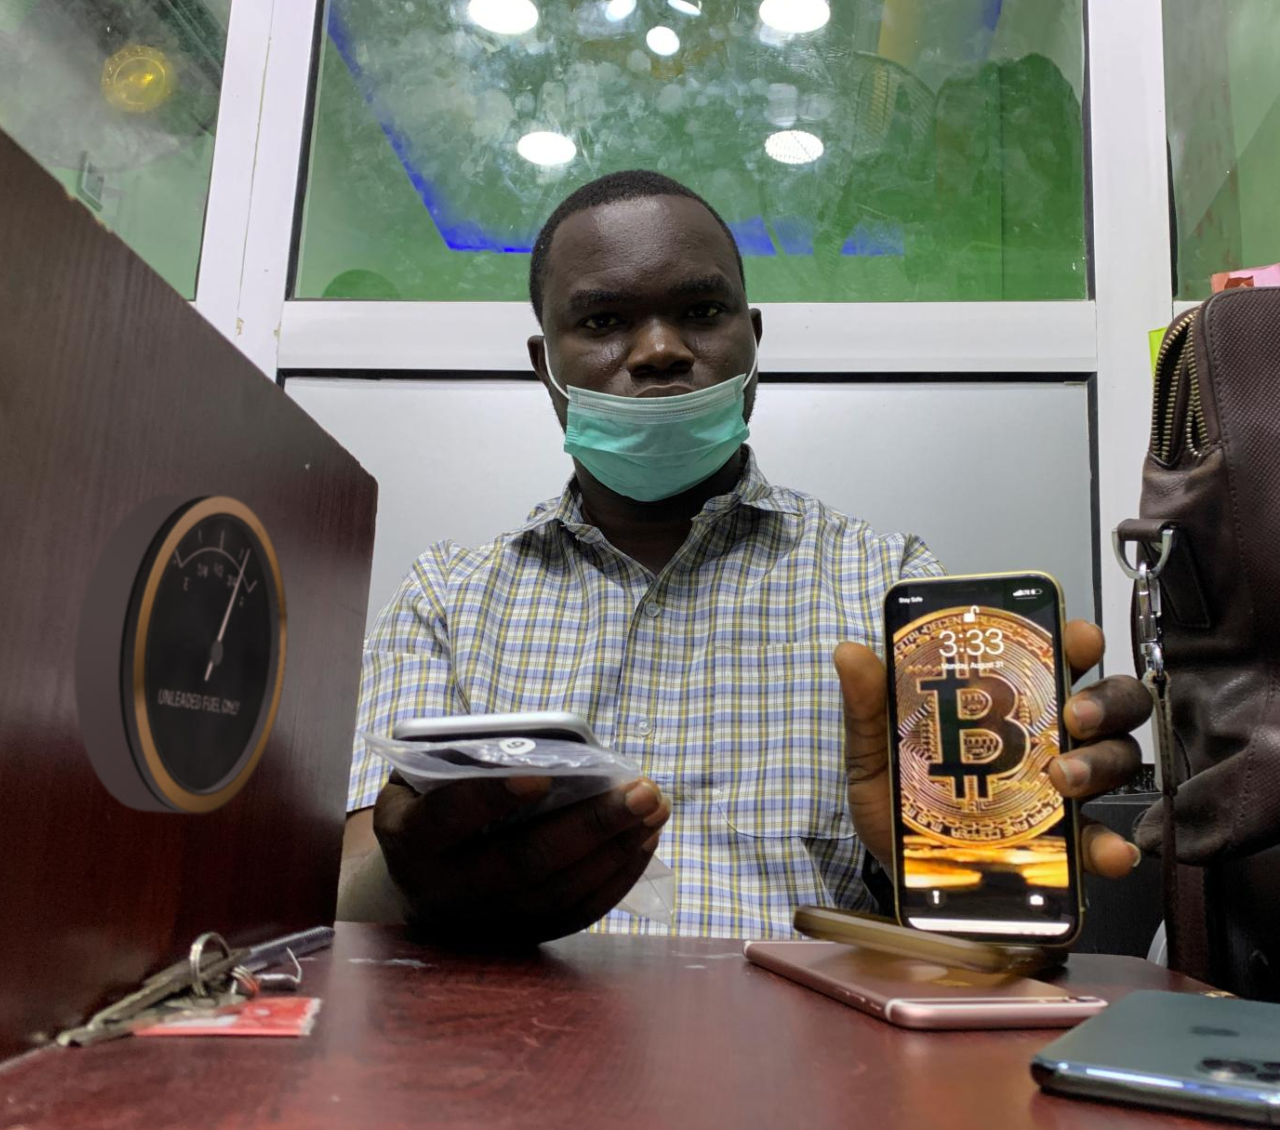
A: **0.75**
